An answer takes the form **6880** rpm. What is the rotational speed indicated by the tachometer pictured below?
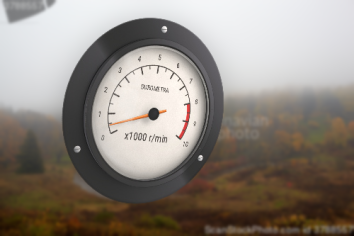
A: **500** rpm
